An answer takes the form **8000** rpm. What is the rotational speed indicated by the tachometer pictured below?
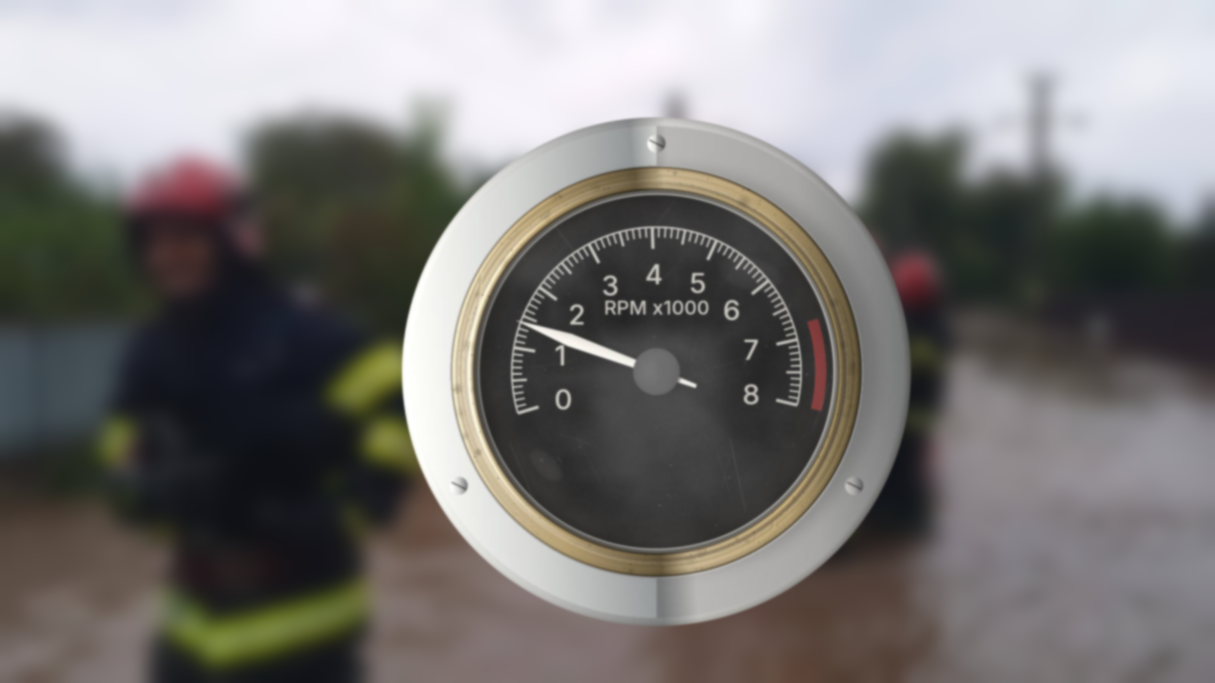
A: **1400** rpm
